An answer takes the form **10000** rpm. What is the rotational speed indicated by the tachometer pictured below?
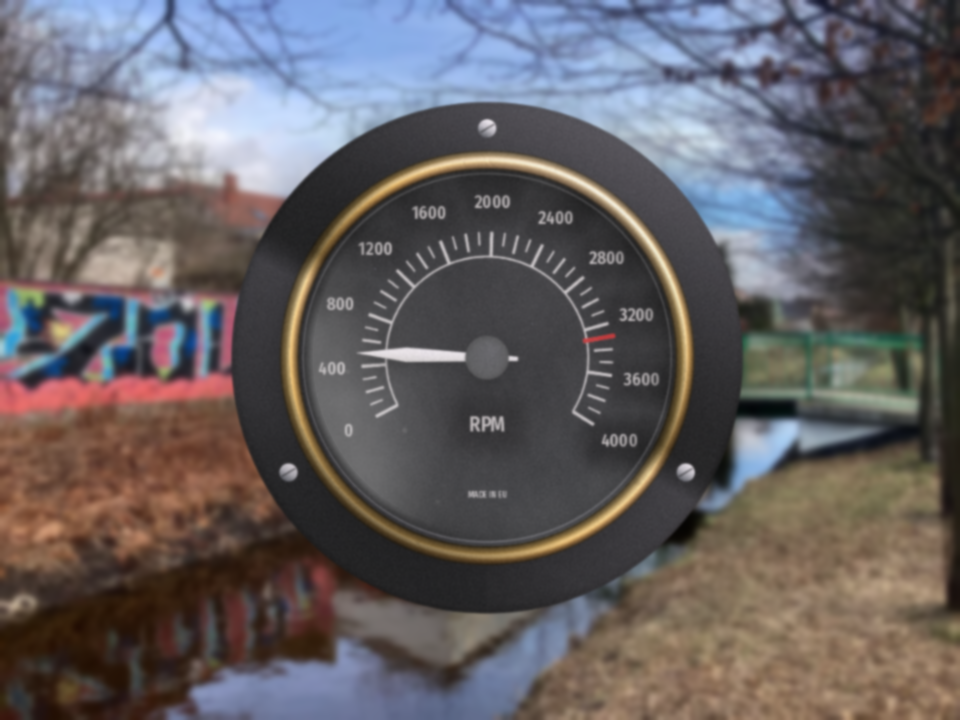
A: **500** rpm
